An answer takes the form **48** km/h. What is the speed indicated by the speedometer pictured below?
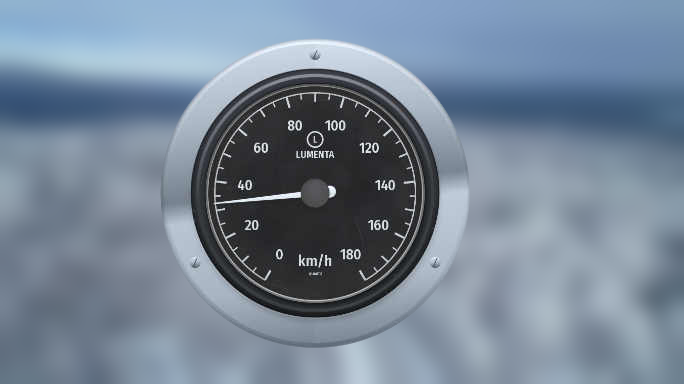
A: **32.5** km/h
